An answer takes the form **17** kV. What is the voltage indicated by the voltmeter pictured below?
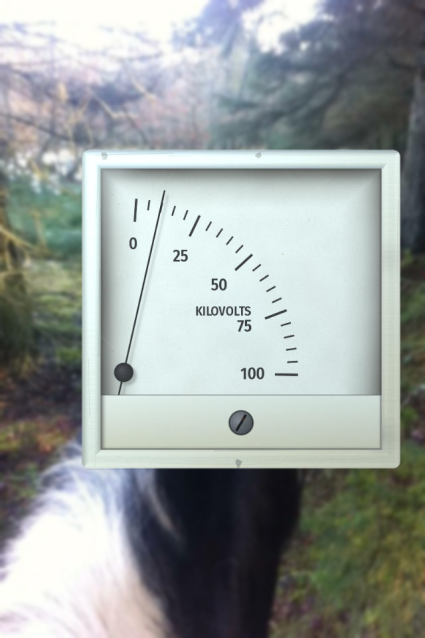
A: **10** kV
